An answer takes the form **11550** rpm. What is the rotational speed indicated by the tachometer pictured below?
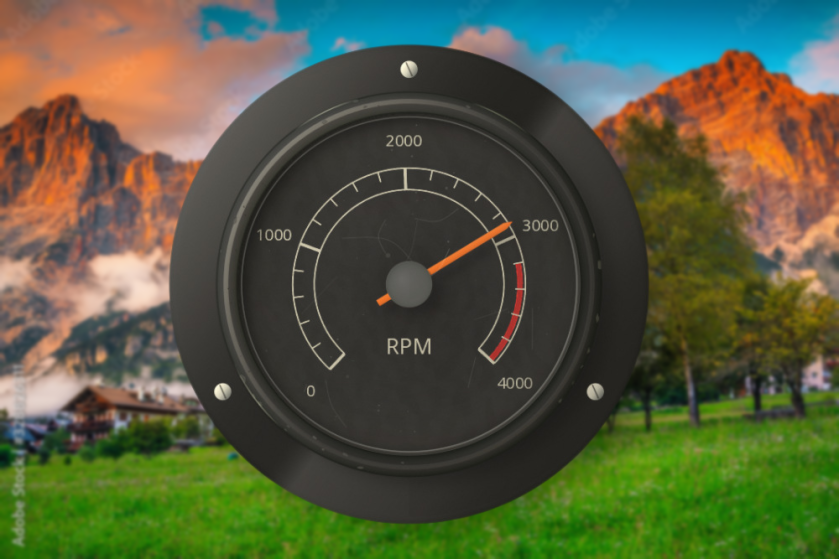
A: **2900** rpm
